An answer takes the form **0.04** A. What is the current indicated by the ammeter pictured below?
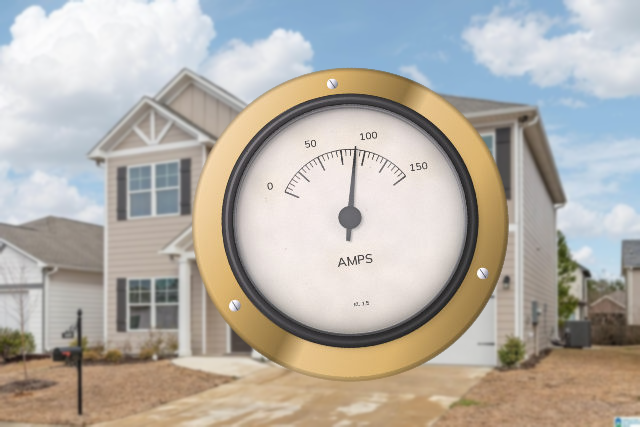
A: **90** A
